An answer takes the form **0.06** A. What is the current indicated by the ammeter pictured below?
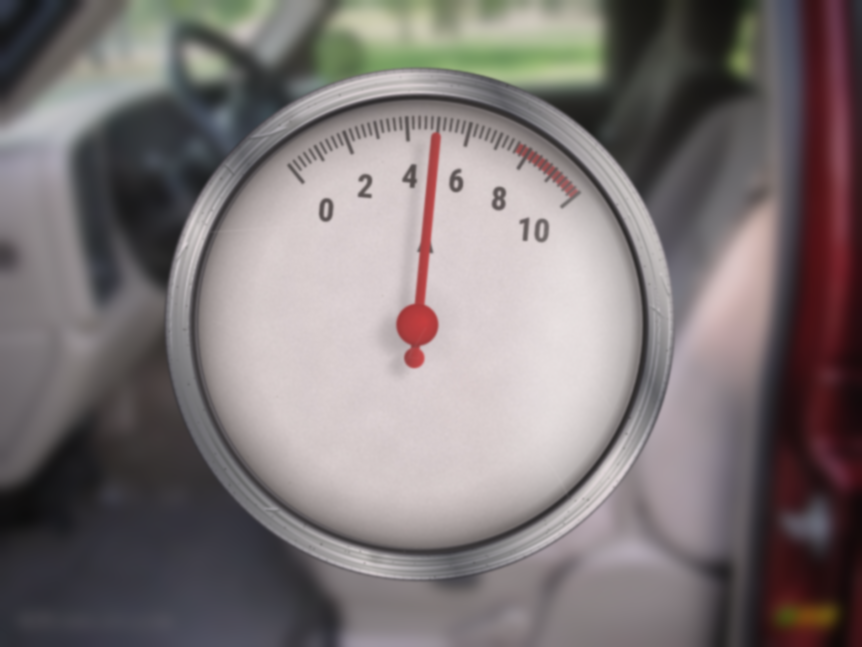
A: **5** A
